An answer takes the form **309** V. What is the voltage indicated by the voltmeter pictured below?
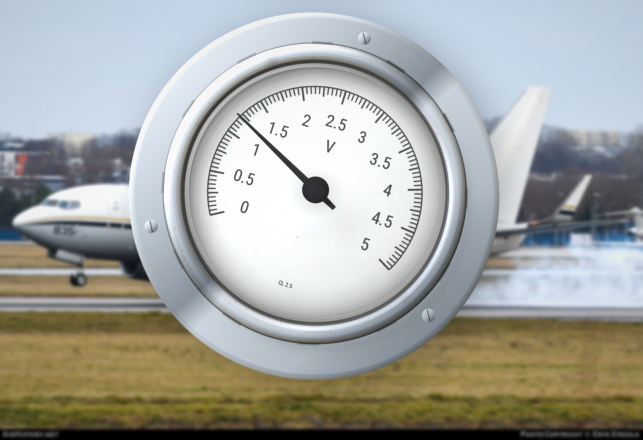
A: **1.2** V
